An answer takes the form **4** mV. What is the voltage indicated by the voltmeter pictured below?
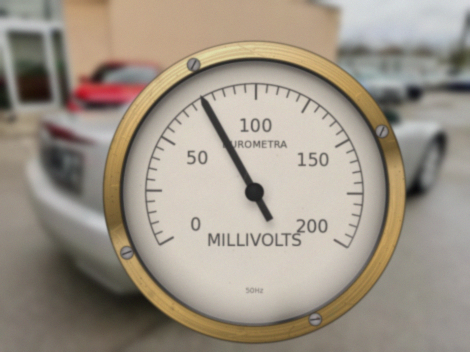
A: **75** mV
